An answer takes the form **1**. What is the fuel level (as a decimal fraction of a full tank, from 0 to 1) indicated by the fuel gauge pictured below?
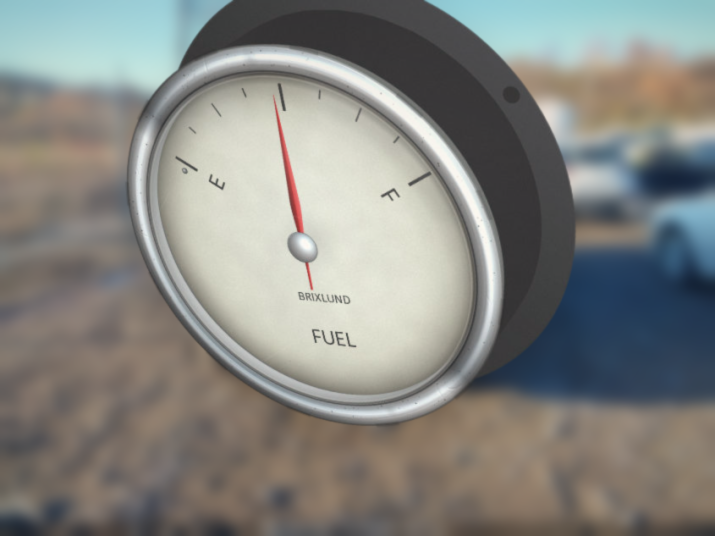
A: **0.5**
